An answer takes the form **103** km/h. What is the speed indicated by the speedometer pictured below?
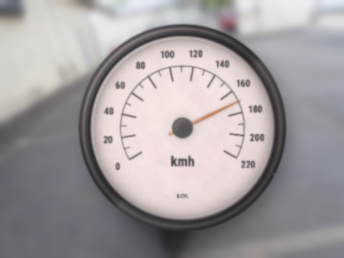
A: **170** km/h
